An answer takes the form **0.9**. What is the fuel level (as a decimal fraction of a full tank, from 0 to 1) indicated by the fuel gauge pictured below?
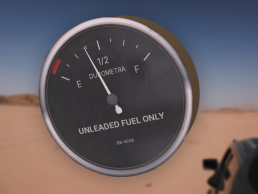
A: **0.375**
